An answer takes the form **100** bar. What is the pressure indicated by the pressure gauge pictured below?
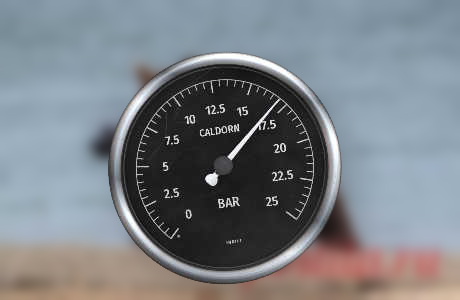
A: **17** bar
